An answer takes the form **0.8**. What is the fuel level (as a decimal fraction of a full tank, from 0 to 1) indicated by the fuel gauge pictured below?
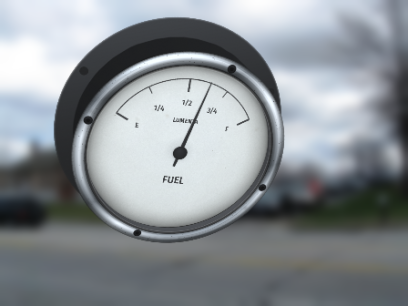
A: **0.625**
